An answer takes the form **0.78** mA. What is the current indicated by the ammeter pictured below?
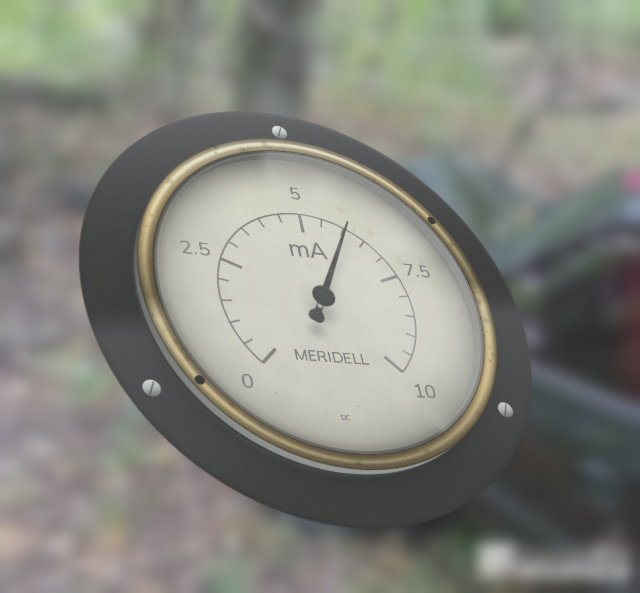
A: **6** mA
